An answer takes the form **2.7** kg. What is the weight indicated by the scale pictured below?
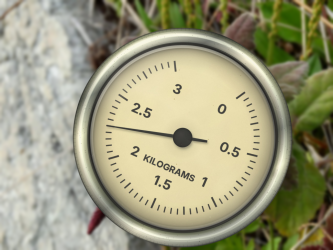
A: **2.25** kg
